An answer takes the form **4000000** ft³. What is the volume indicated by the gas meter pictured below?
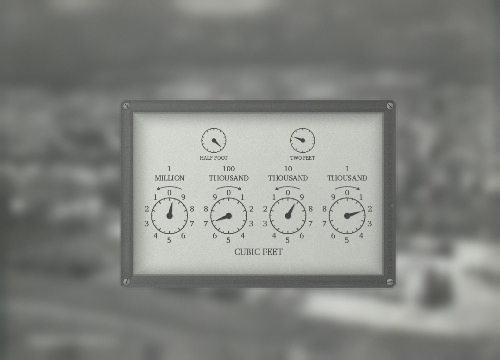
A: **969200** ft³
